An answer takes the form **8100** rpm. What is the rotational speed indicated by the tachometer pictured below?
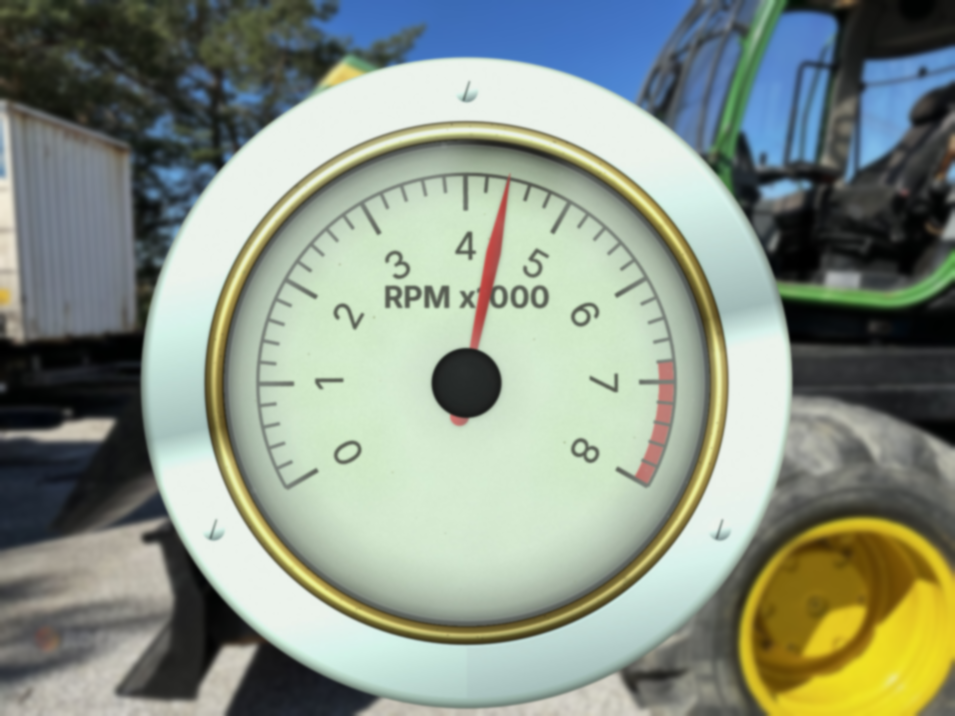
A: **4400** rpm
